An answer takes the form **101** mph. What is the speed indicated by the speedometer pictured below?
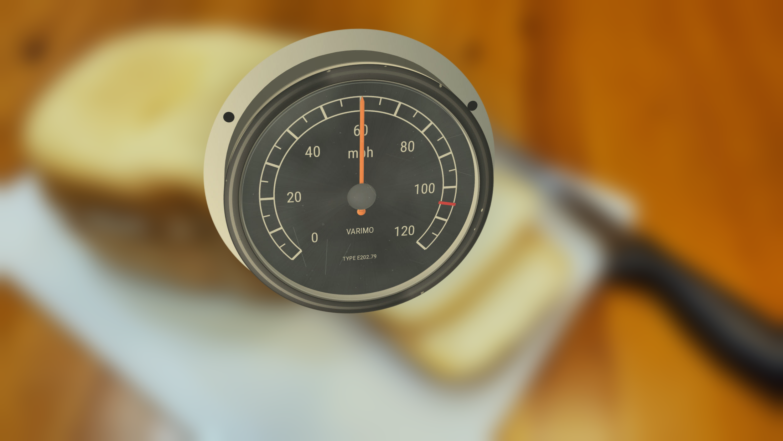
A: **60** mph
